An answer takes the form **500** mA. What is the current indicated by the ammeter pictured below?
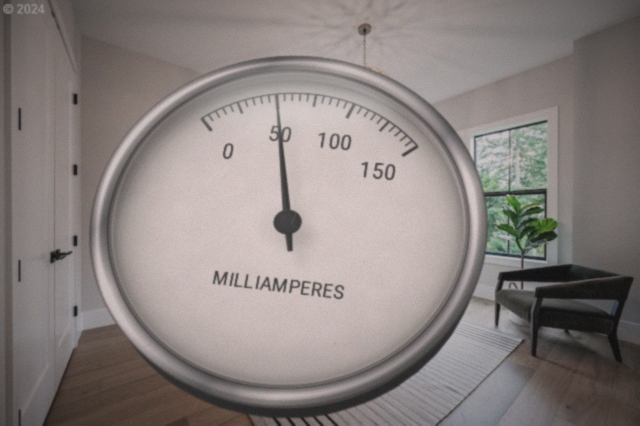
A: **50** mA
